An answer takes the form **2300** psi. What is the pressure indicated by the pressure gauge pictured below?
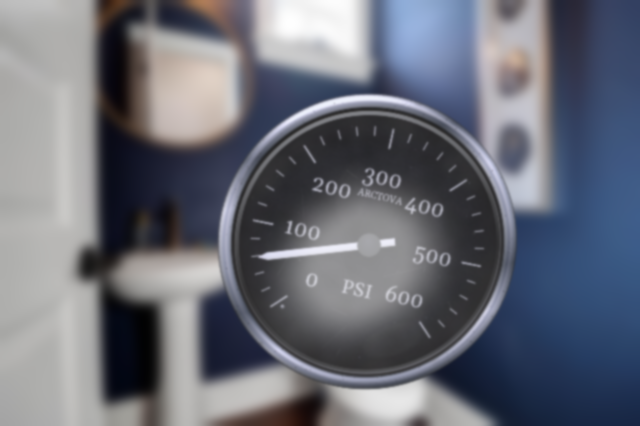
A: **60** psi
